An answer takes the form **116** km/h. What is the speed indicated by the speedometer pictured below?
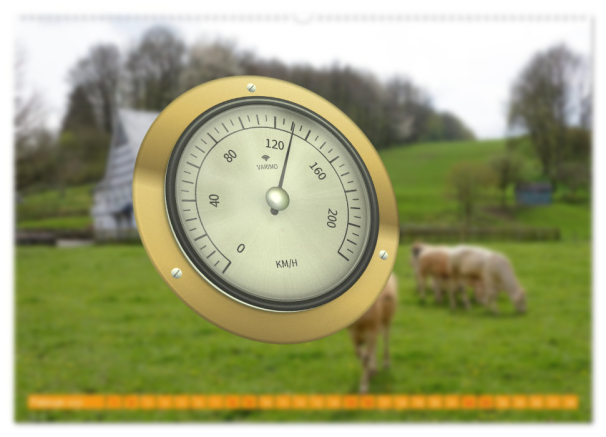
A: **130** km/h
